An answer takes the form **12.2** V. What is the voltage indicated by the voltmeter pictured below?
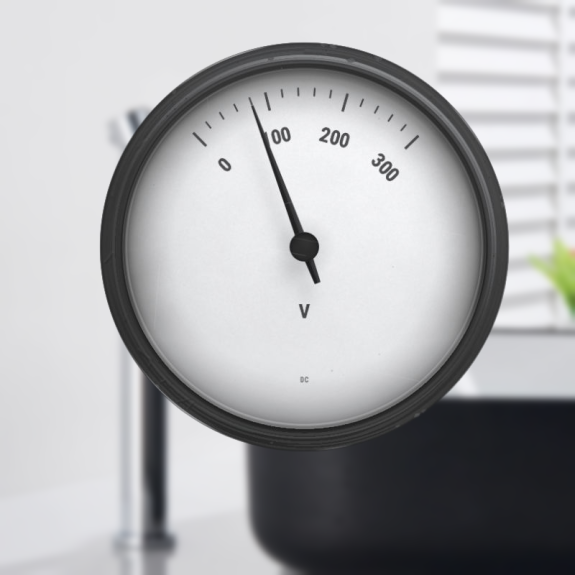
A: **80** V
